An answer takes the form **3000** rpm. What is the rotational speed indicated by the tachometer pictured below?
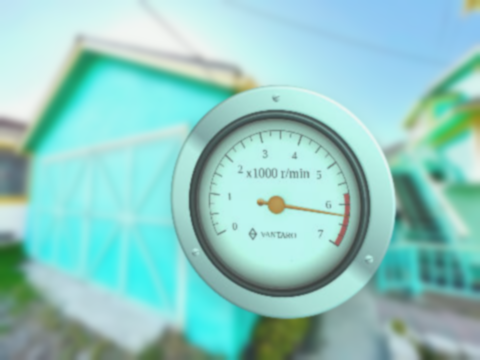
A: **6250** rpm
